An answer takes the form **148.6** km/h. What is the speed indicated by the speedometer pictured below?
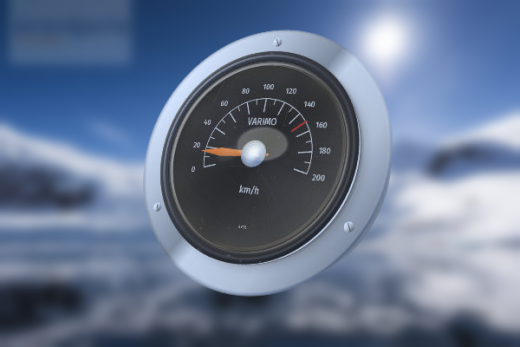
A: **15** km/h
